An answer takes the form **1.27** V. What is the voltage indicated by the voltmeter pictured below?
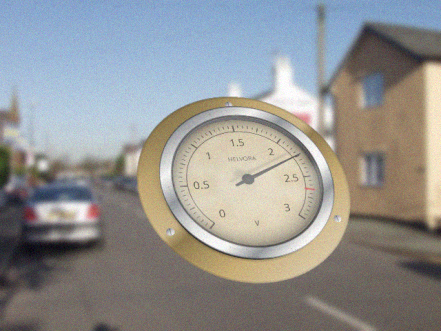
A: **2.25** V
